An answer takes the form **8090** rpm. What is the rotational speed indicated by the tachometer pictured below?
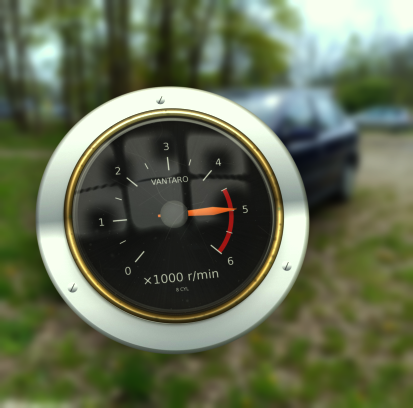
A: **5000** rpm
